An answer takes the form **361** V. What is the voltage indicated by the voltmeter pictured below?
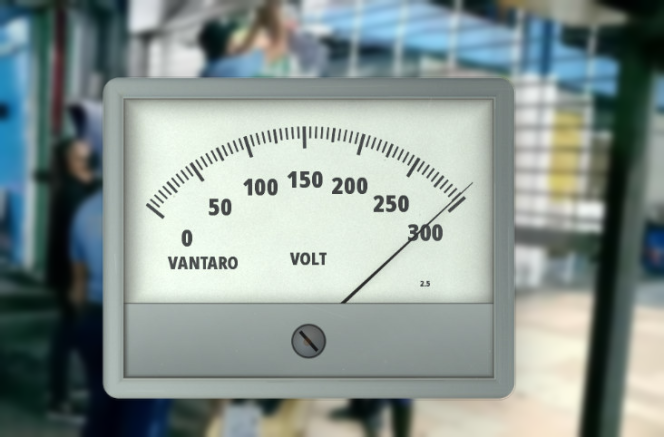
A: **295** V
